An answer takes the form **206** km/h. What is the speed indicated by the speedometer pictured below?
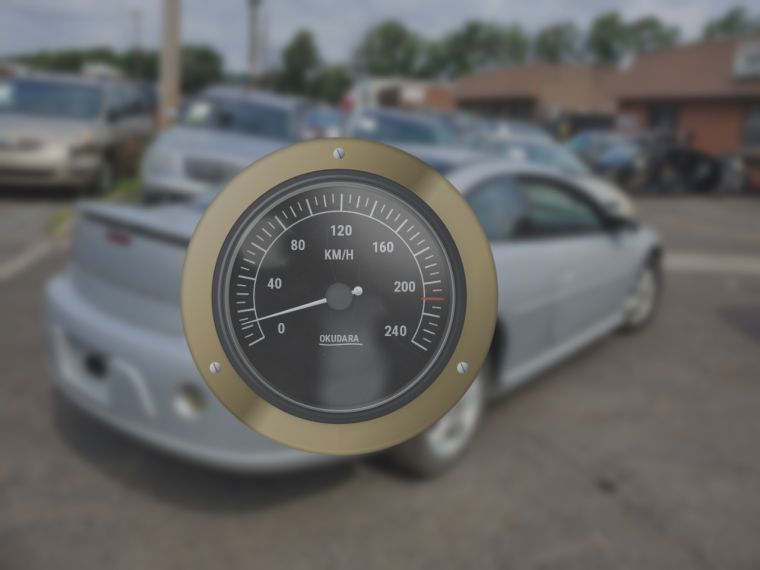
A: **12.5** km/h
